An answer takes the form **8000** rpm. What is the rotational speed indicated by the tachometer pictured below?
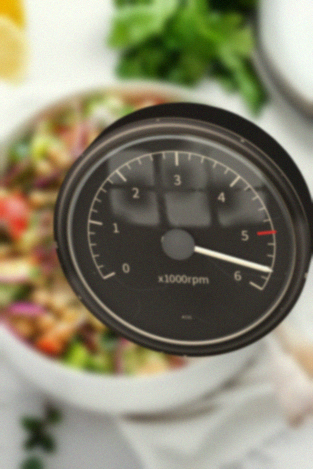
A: **5600** rpm
